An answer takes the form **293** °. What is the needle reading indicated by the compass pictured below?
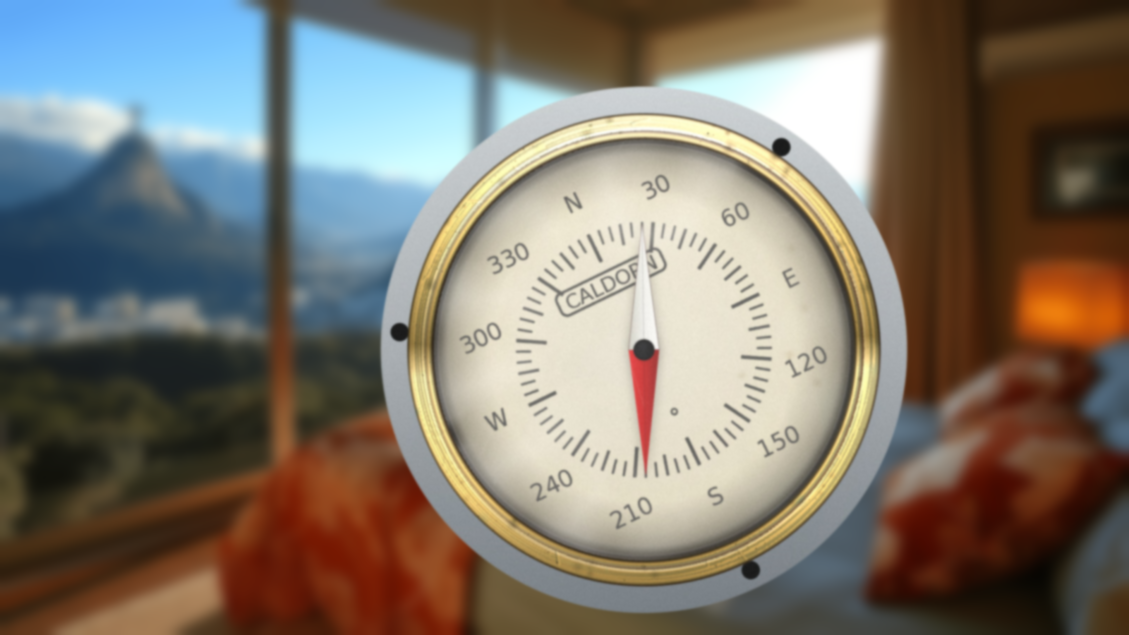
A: **205** °
